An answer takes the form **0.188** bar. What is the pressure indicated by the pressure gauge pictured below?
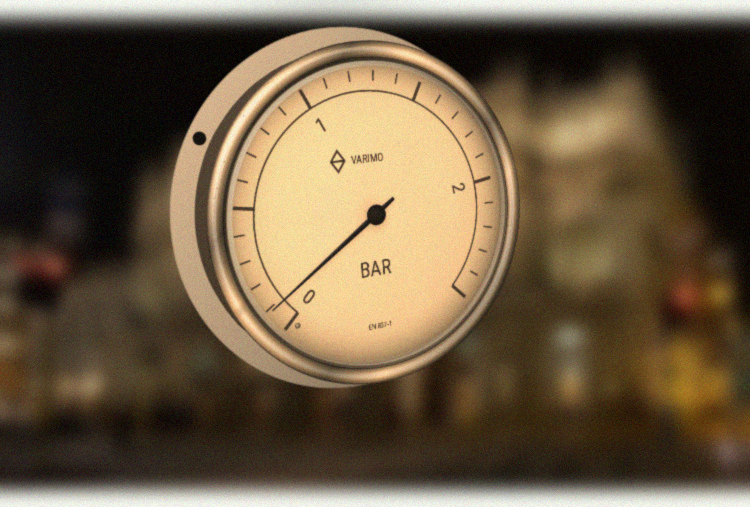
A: **0.1** bar
